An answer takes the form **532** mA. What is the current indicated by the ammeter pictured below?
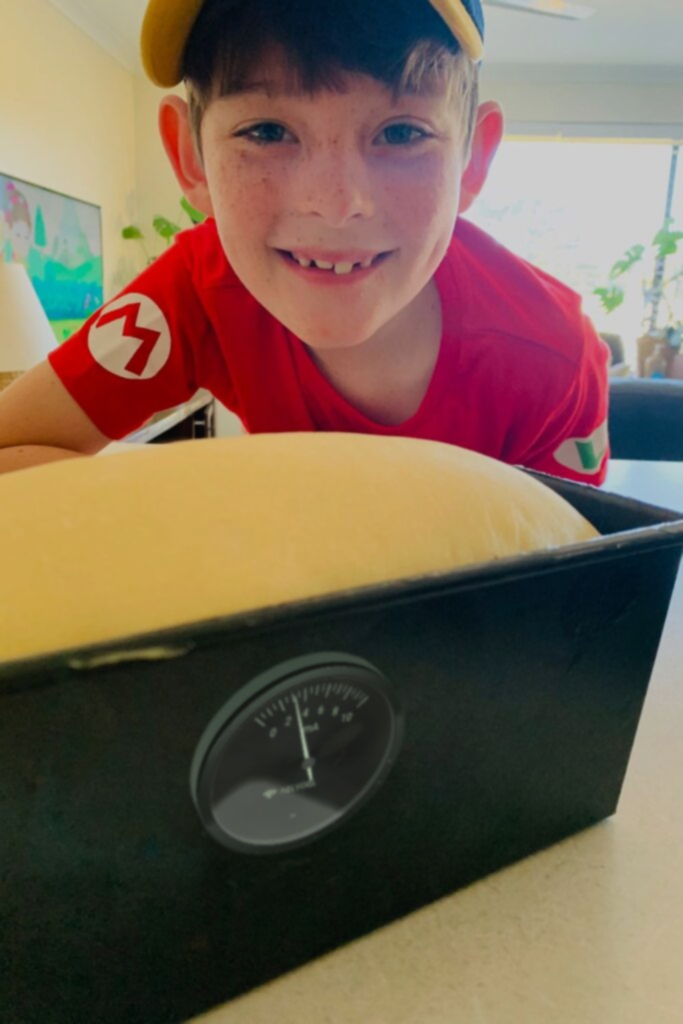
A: **3** mA
